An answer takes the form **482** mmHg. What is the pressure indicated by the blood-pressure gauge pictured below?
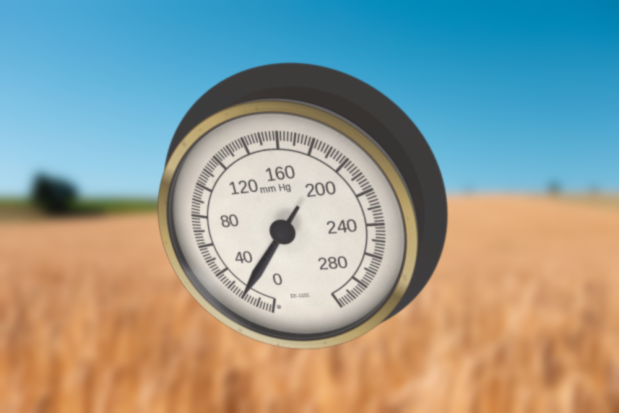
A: **20** mmHg
